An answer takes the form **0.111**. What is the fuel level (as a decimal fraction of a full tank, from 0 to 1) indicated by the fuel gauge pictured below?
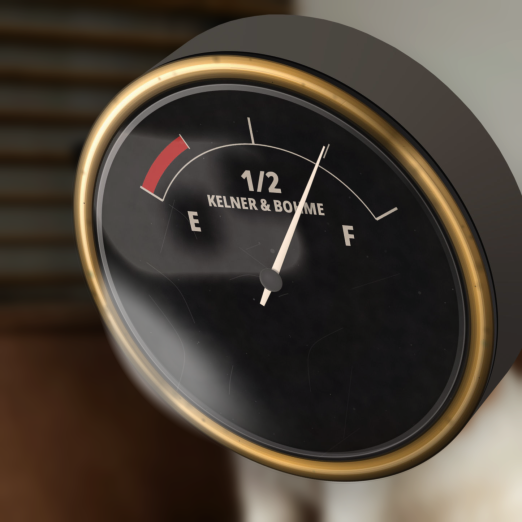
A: **0.75**
